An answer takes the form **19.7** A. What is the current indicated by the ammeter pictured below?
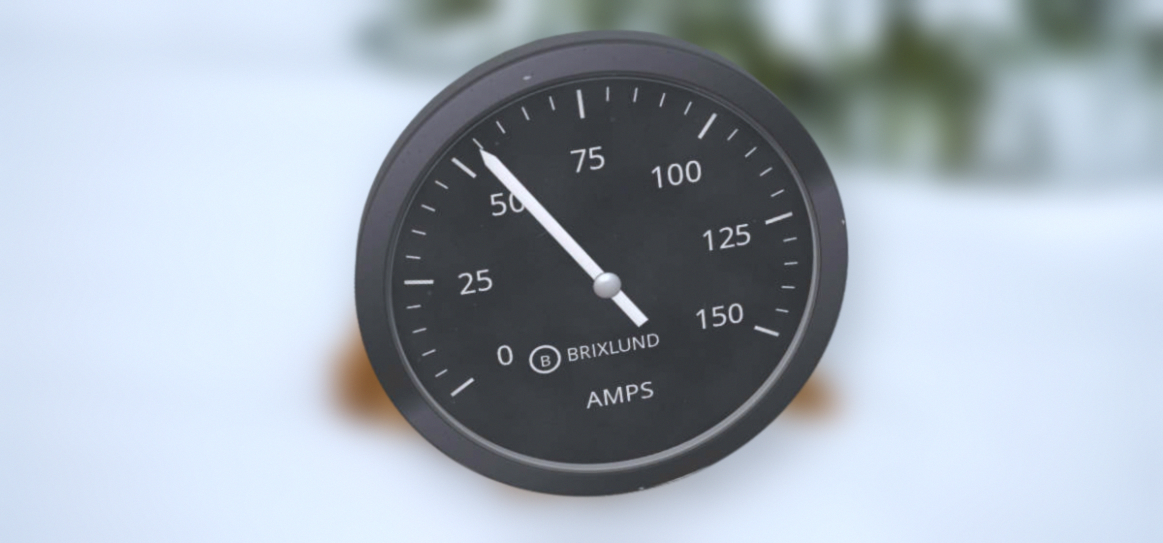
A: **55** A
